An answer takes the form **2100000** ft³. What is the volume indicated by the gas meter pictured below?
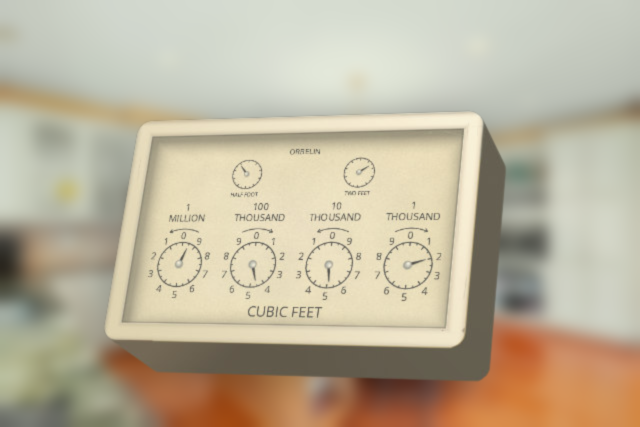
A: **945200** ft³
